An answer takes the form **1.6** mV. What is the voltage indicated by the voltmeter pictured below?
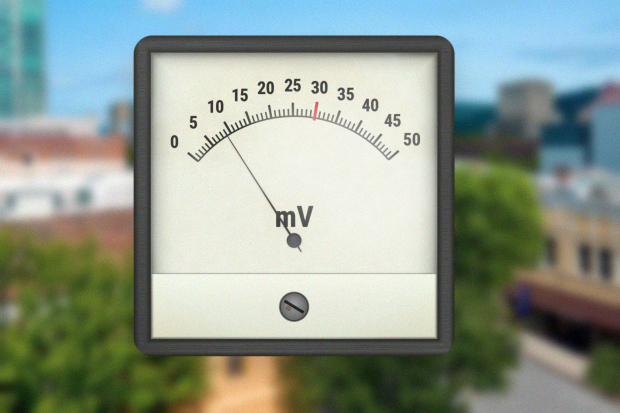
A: **9** mV
